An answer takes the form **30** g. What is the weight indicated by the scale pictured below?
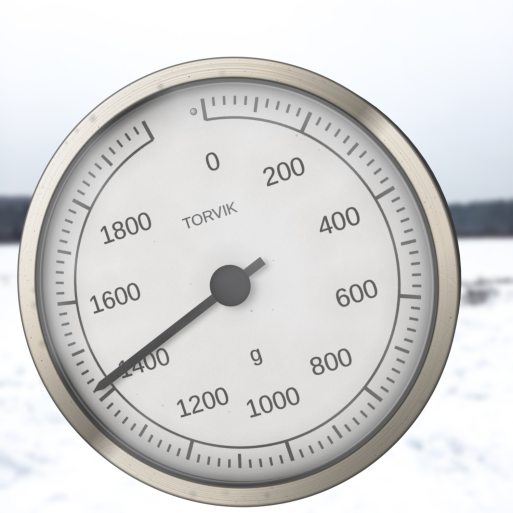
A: **1420** g
